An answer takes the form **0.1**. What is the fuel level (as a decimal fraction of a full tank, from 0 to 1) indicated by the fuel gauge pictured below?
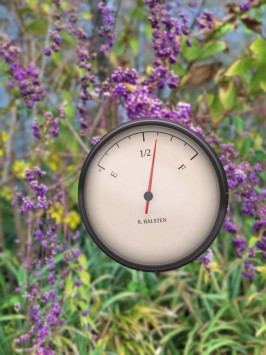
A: **0.625**
